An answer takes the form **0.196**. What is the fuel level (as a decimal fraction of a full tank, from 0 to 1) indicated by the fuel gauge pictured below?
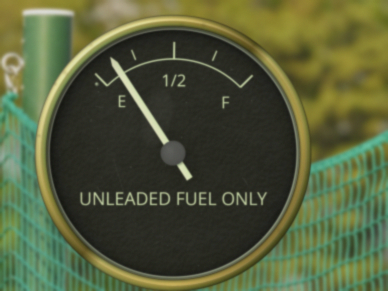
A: **0.125**
